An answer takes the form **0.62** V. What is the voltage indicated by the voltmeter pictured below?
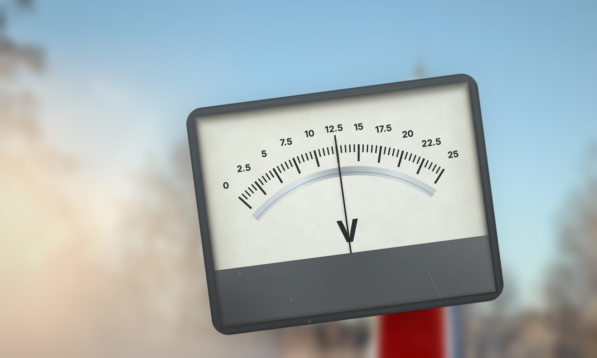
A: **12.5** V
